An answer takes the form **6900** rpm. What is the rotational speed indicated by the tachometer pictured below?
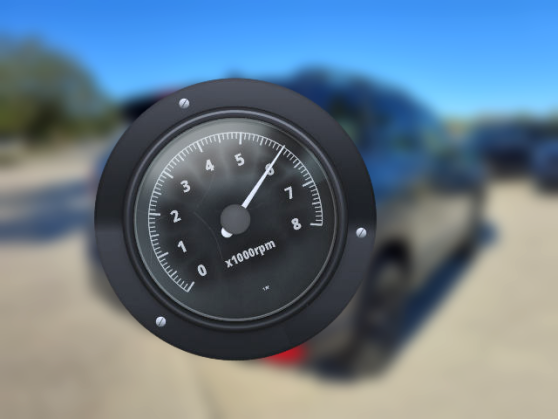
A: **6000** rpm
